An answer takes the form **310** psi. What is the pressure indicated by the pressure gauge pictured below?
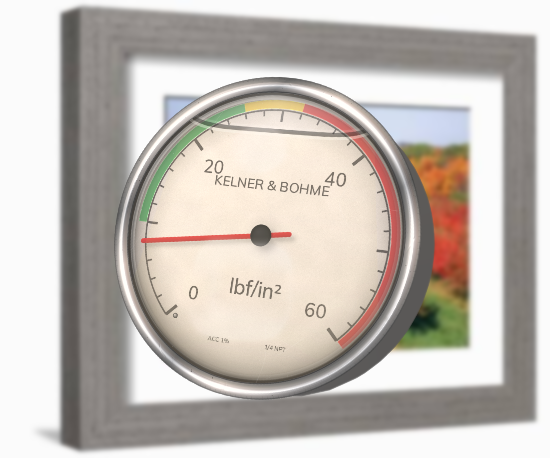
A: **8** psi
